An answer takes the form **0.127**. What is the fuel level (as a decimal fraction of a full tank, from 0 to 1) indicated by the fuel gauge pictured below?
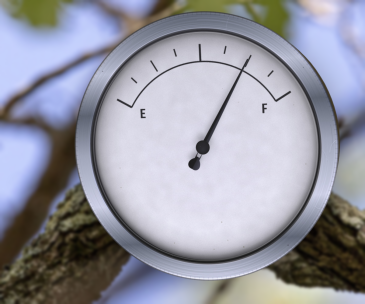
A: **0.75**
